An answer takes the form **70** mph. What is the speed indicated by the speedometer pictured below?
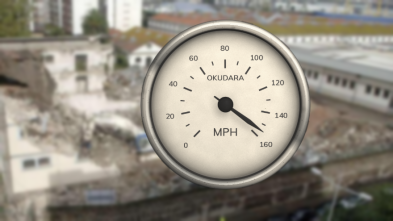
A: **155** mph
